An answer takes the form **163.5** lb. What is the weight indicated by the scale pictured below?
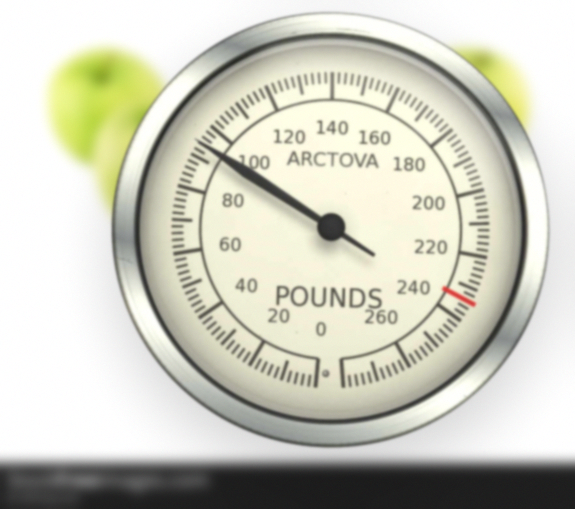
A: **94** lb
